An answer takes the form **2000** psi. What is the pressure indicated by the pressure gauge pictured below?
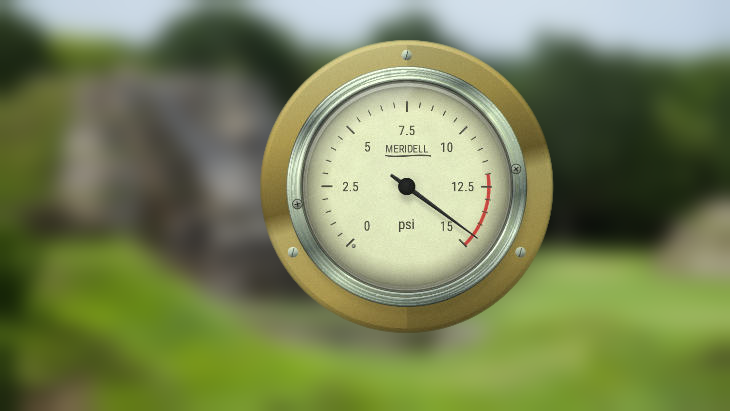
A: **14.5** psi
